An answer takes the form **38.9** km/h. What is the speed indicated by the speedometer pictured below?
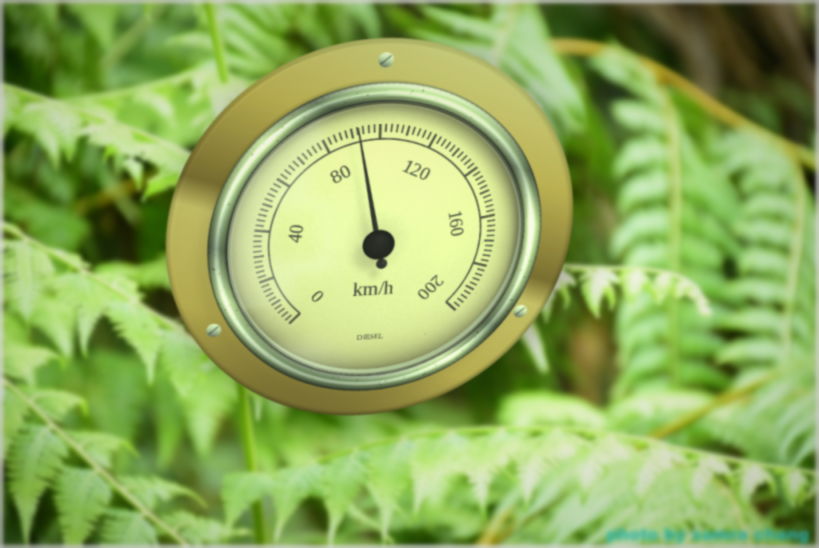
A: **92** km/h
